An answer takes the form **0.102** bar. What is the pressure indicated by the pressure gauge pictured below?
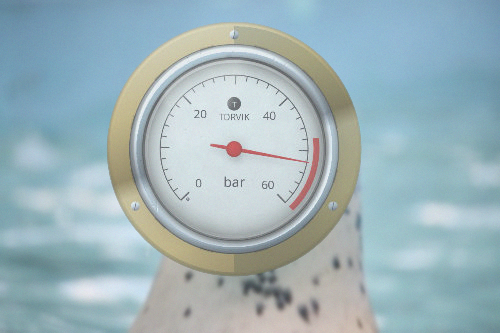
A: **52** bar
